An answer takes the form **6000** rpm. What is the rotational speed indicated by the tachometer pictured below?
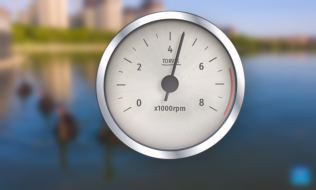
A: **4500** rpm
